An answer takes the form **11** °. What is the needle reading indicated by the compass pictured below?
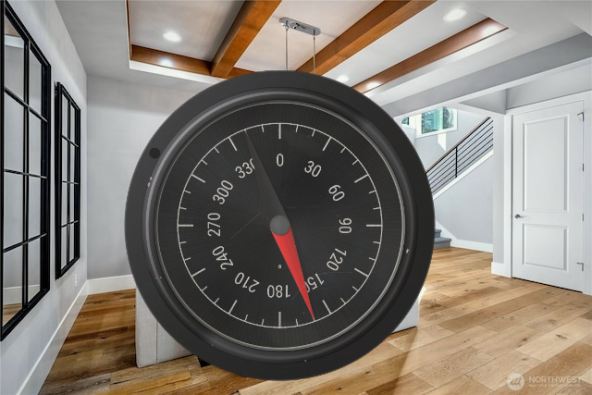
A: **160** °
